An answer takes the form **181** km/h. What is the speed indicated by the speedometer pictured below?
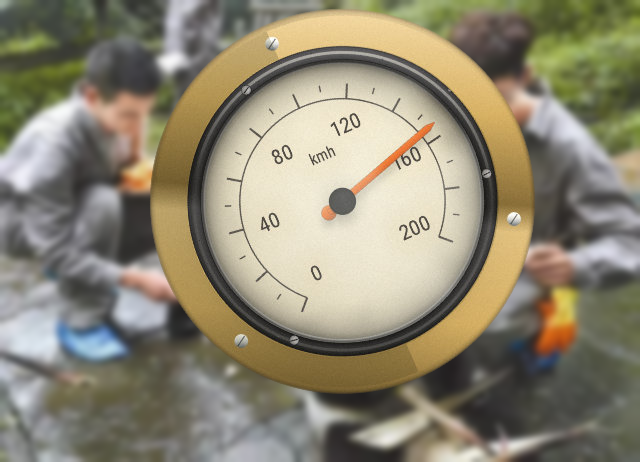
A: **155** km/h
